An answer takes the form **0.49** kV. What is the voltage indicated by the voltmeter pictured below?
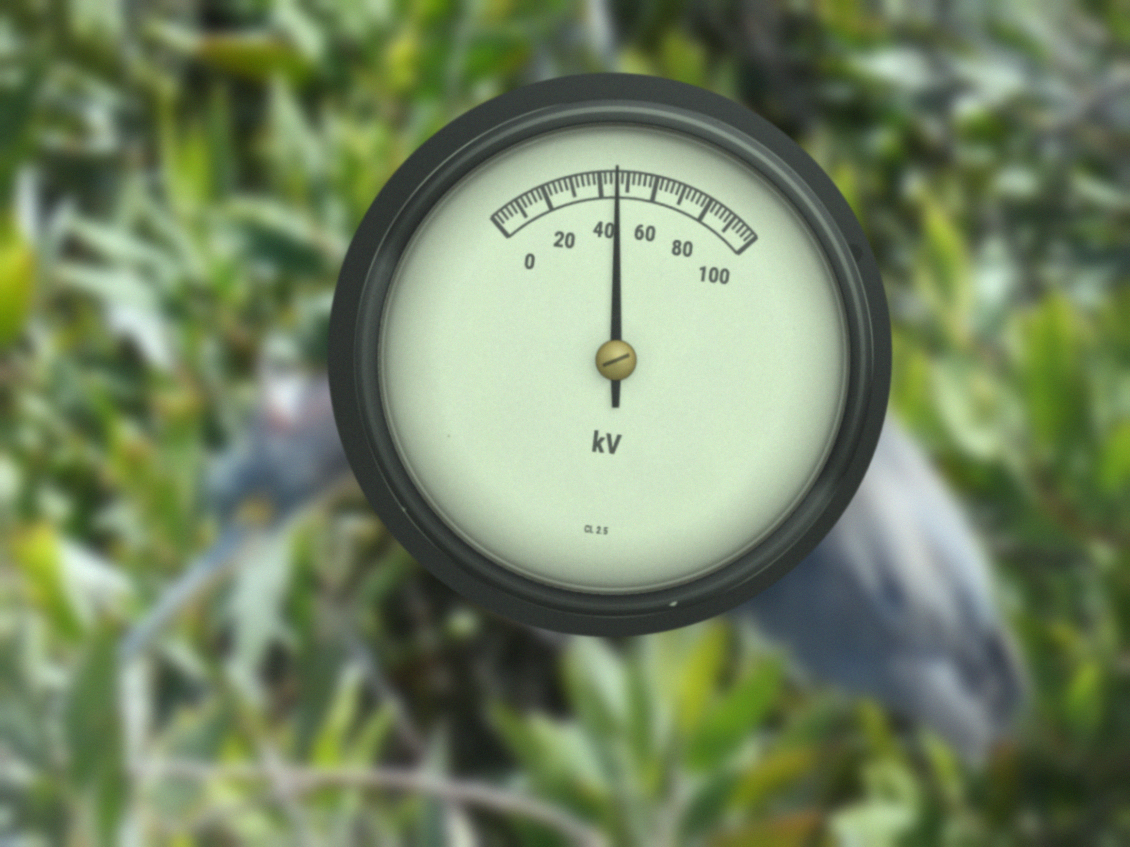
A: **46** kV
